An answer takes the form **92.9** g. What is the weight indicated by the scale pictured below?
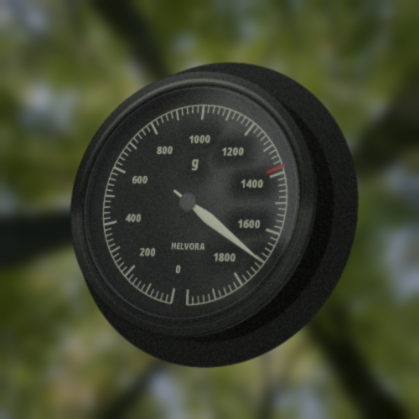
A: **1700** g
